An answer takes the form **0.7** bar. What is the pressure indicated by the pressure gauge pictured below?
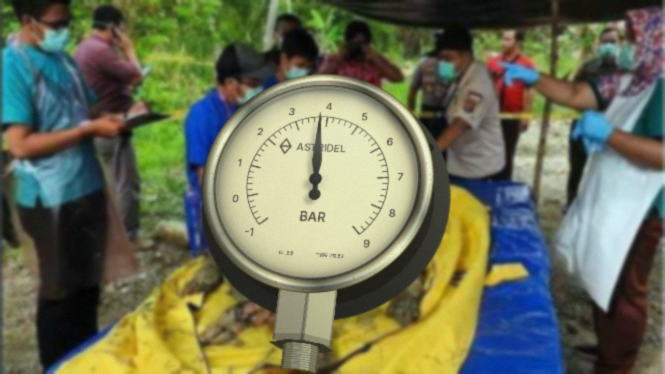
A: **3.8** bar
